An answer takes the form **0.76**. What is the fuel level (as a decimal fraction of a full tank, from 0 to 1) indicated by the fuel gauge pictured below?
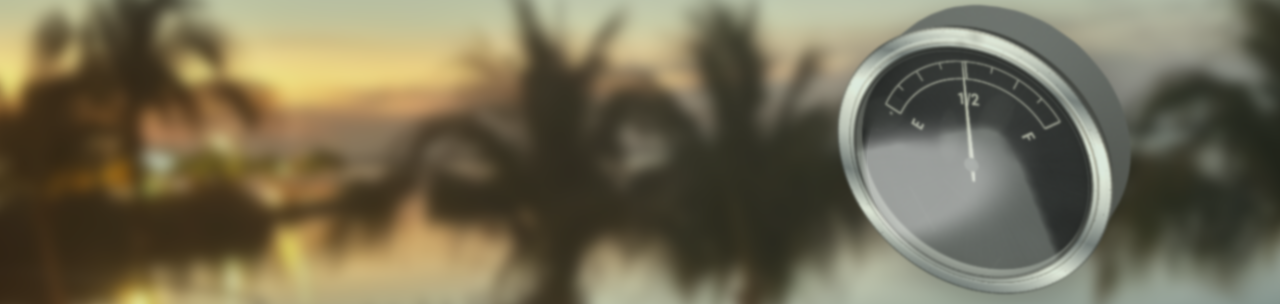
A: **0.5**
